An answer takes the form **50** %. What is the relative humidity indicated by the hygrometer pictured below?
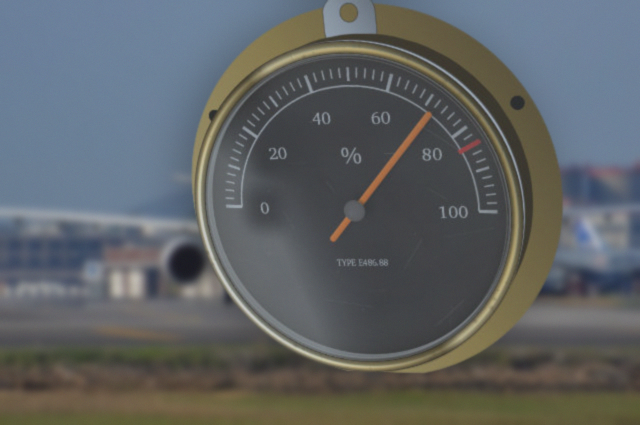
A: **72** %
